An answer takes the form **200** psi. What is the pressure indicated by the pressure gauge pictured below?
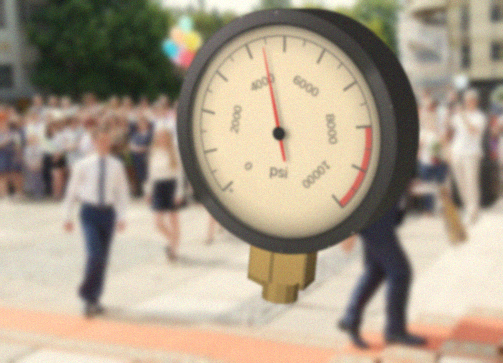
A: **4500** psi
